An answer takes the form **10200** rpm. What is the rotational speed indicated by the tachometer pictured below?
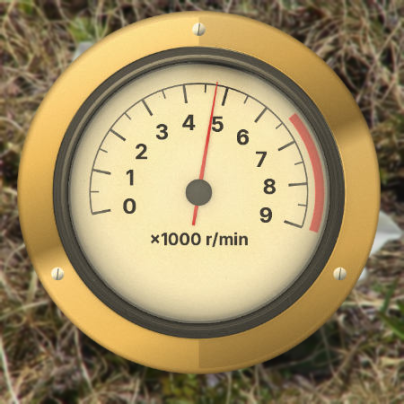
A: **4750** rpm
